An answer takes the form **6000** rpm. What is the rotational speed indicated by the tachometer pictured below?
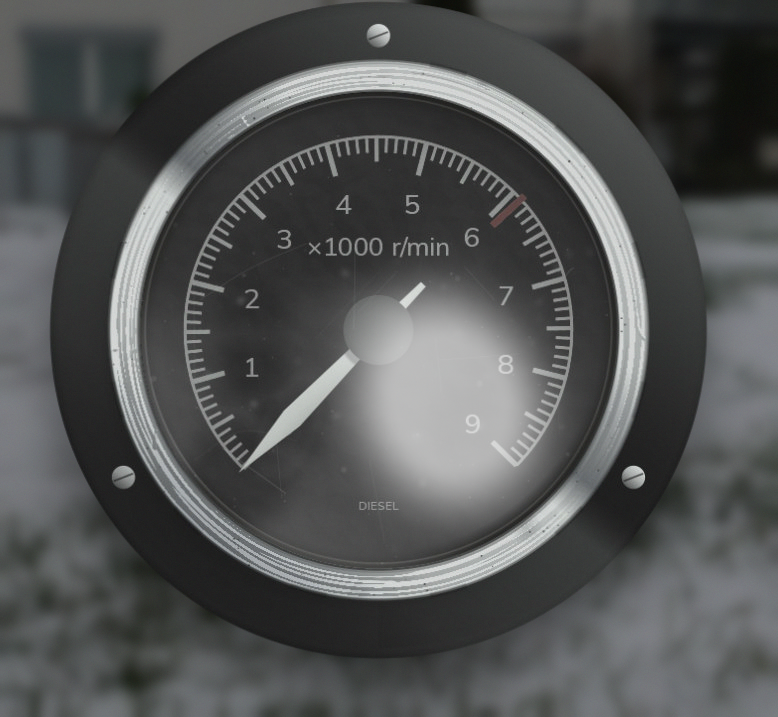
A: **0** rpm
